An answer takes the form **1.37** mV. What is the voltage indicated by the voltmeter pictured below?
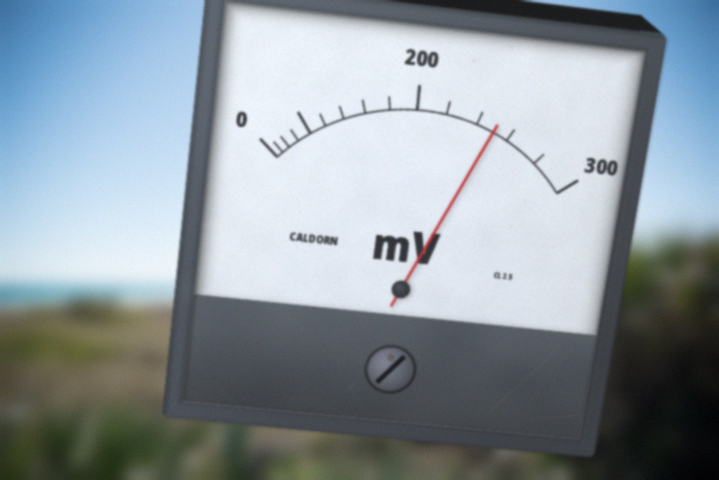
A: **250** mV
